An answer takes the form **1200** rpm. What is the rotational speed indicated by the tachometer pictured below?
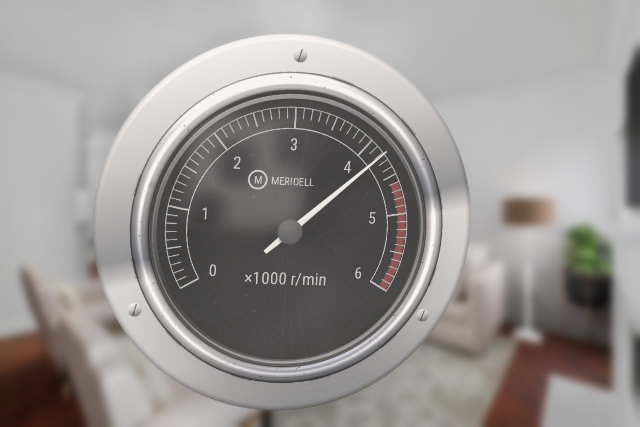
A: **4200** rpm
